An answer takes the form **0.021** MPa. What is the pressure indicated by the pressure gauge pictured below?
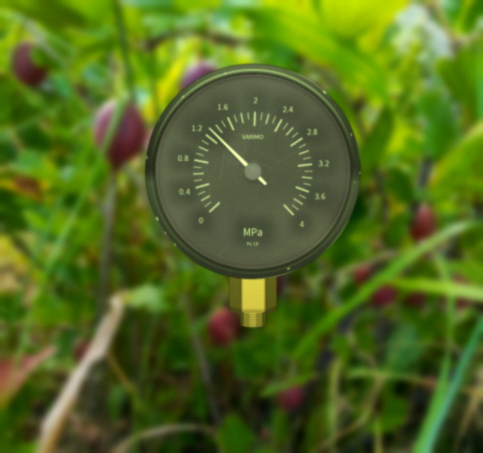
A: **1.3** MPa
